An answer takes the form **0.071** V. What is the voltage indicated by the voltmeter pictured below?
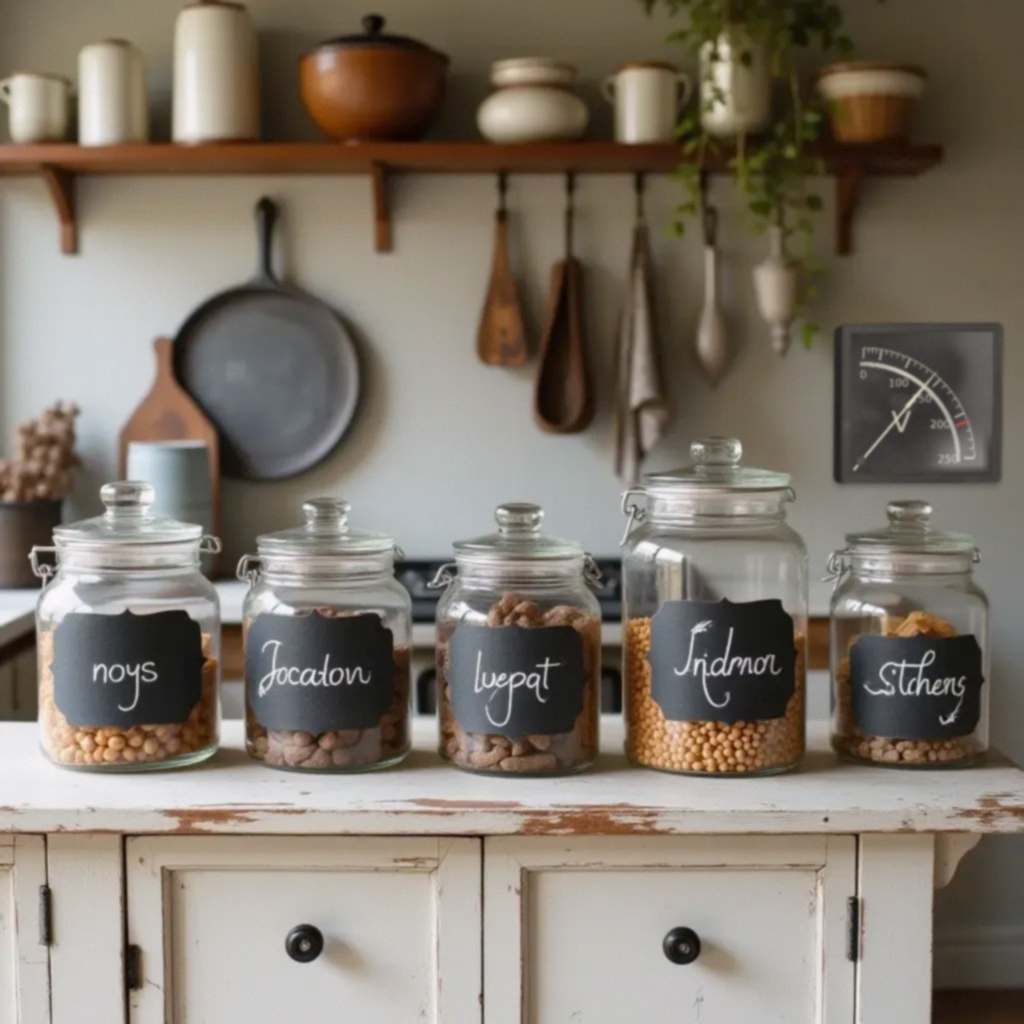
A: **140** V
